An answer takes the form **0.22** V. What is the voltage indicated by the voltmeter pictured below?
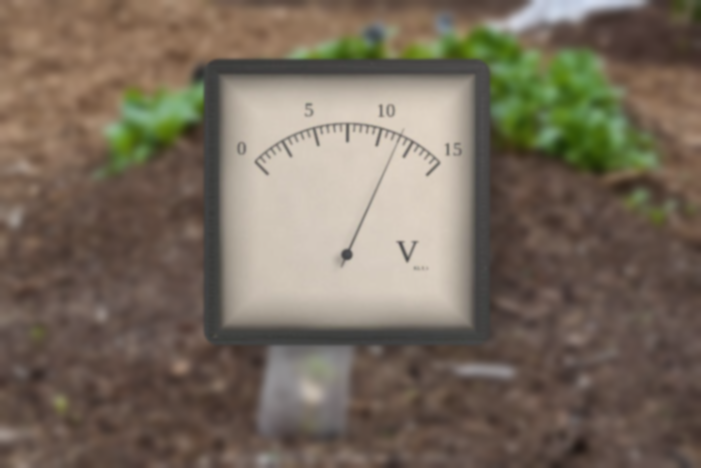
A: **11.5** V
